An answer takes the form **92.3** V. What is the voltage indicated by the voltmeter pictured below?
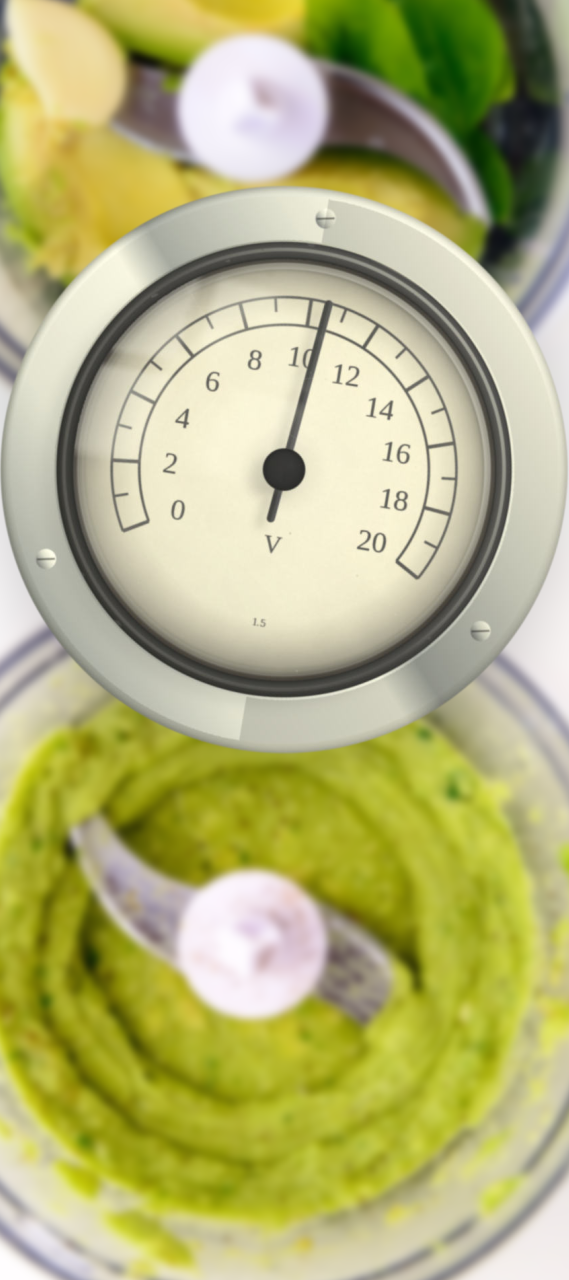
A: **10.5** V
